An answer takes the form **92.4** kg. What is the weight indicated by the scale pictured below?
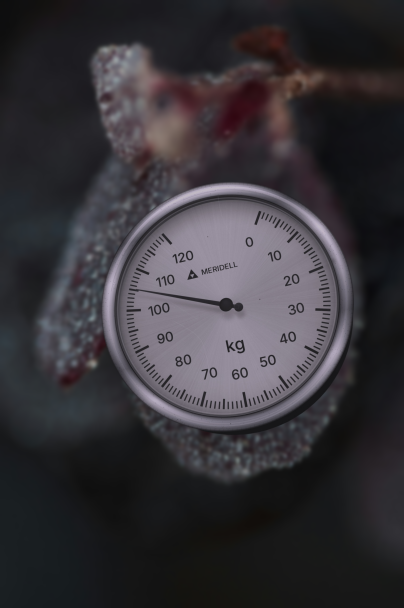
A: **105** kg
